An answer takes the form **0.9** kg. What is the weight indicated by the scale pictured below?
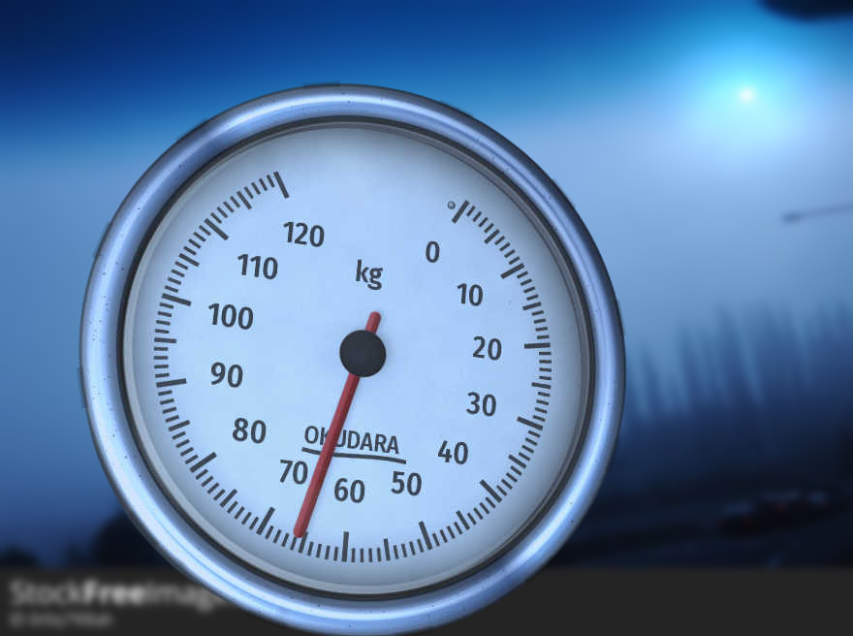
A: **66** kg
